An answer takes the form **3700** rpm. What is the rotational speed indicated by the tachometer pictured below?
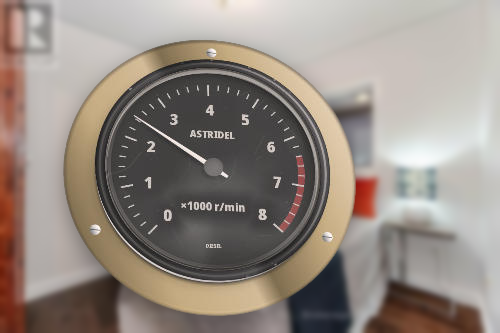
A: **2400** rpm
